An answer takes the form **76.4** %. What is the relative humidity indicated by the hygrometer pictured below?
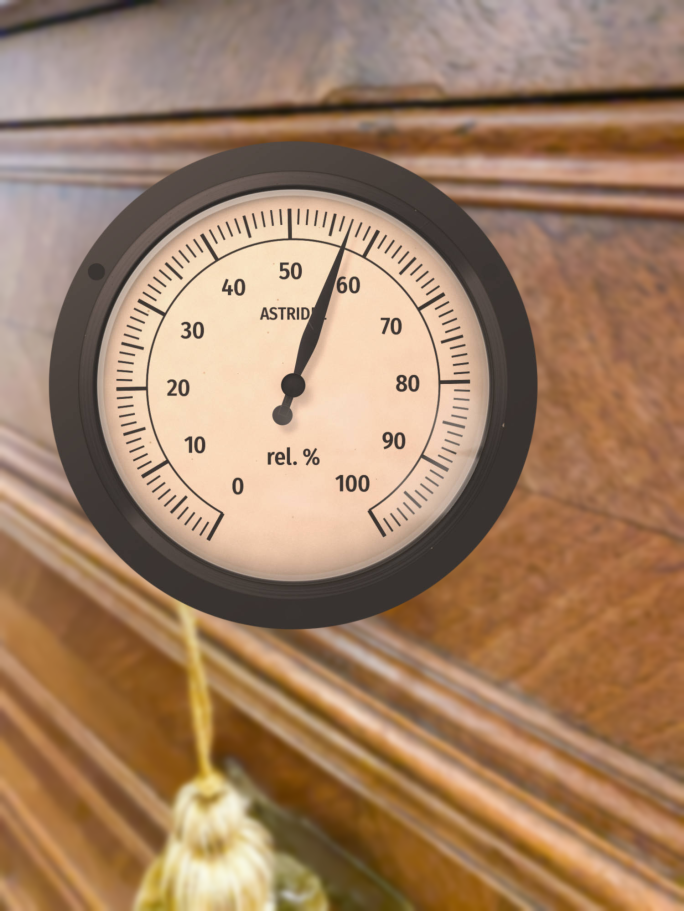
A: **57** %
